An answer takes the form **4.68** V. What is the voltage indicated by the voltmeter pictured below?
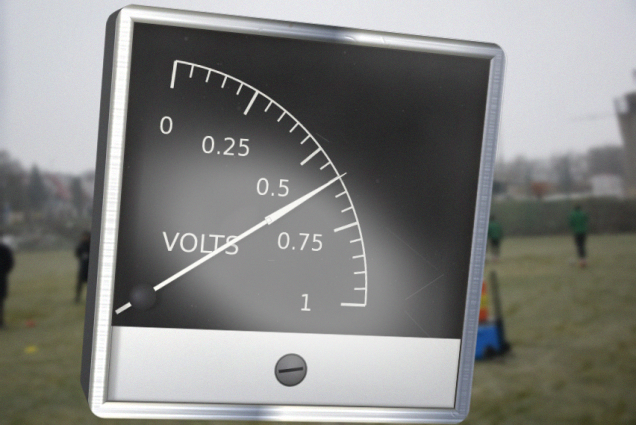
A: **0.6** V
